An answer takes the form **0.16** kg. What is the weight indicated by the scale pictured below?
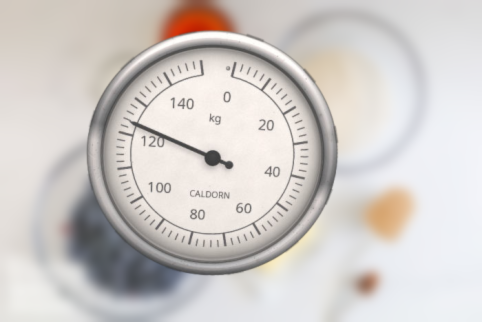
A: **124** kg
